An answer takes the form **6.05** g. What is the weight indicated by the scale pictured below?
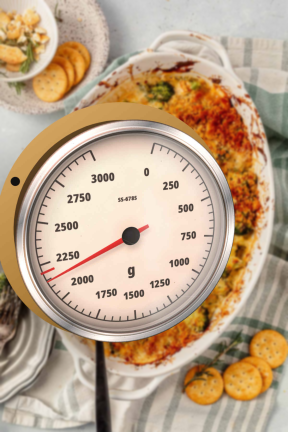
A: **2150** g
